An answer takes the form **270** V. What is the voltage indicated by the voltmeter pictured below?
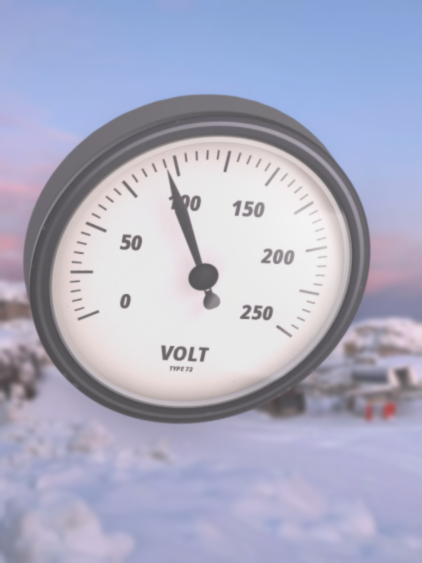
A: **95** V
